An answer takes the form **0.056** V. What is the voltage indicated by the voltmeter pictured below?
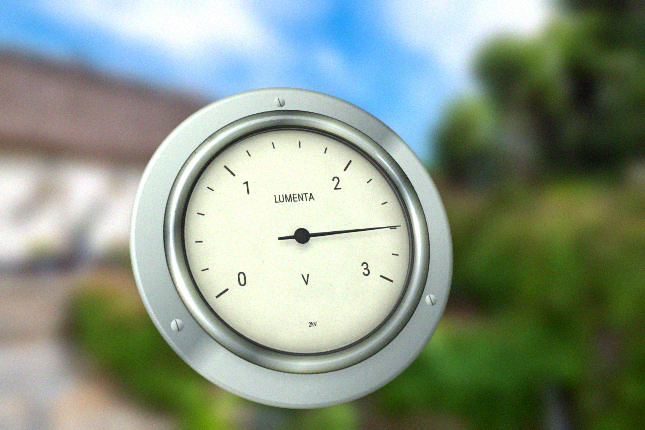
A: **2.6** V
